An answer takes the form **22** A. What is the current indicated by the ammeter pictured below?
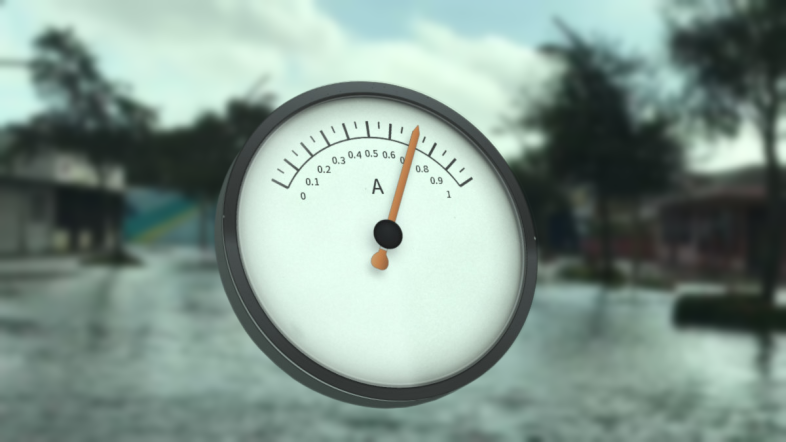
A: **0.7** A
